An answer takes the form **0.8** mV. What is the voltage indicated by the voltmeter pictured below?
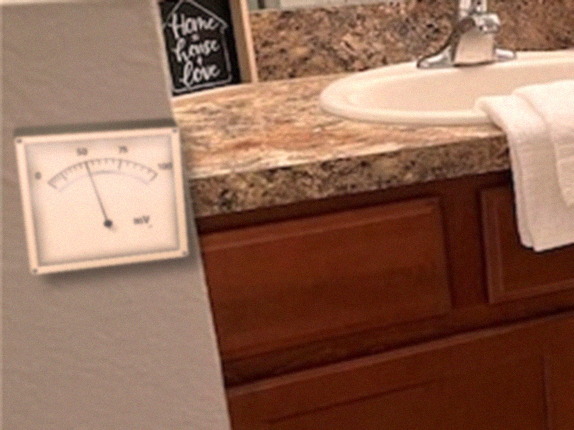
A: **50** mV
